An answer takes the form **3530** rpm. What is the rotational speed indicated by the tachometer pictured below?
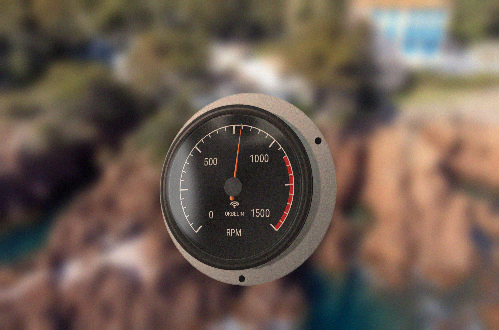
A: **800** rpm
